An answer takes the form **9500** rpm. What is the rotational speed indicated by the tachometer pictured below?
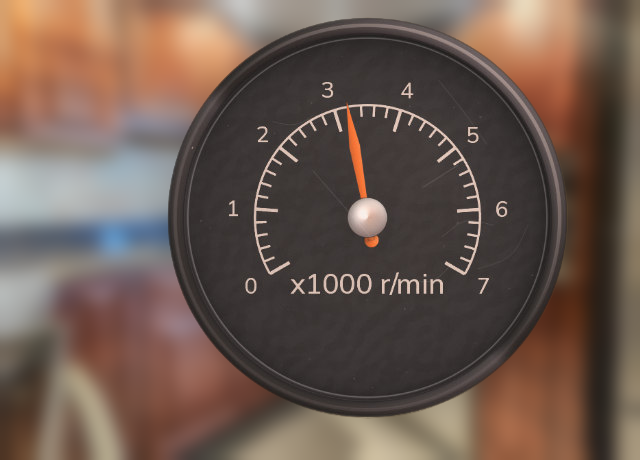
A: **3200** rpm
